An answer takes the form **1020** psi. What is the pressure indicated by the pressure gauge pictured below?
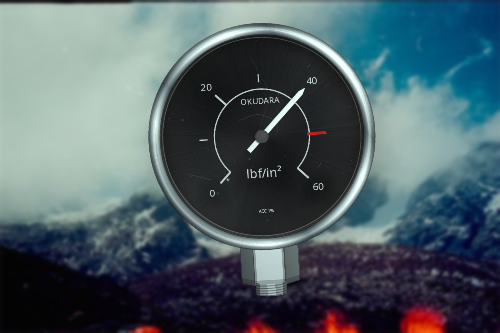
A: **40** psi
